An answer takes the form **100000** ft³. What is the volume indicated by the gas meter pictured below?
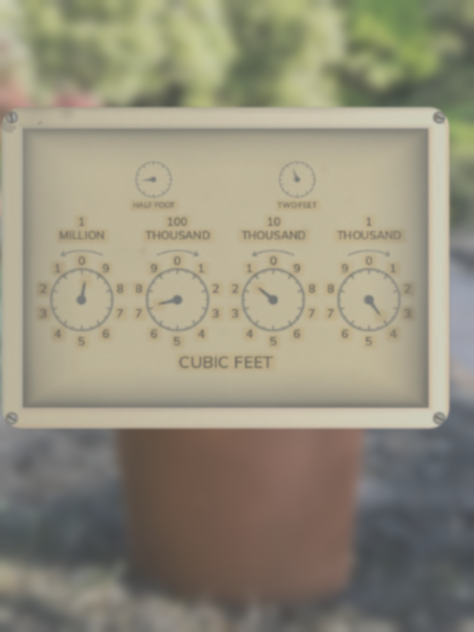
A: **971400** ft³
